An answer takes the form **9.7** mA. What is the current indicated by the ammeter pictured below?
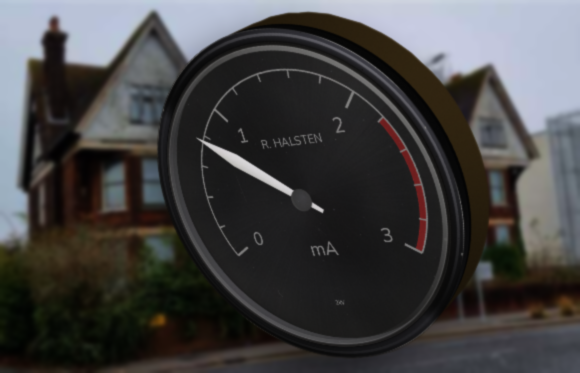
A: **0.8** mA
